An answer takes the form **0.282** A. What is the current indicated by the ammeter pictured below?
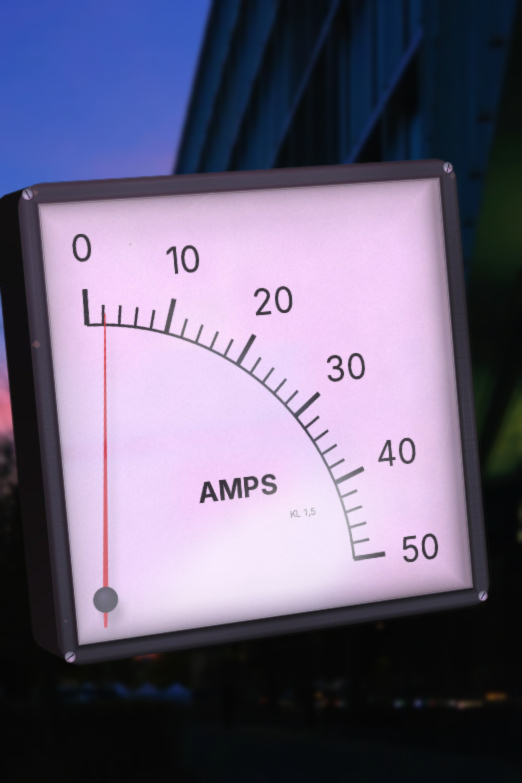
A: **2** A
